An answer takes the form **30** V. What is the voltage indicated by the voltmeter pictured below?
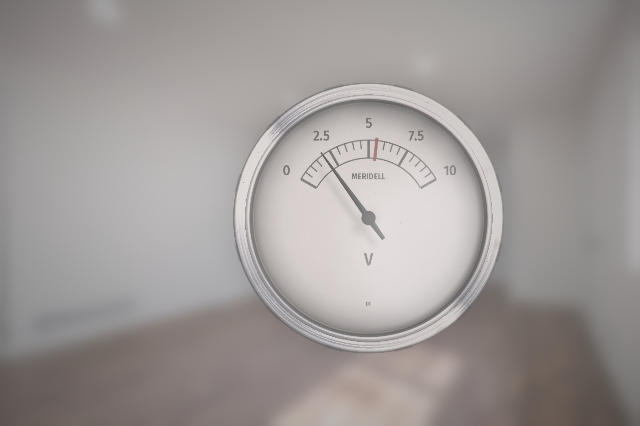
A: **2** V
